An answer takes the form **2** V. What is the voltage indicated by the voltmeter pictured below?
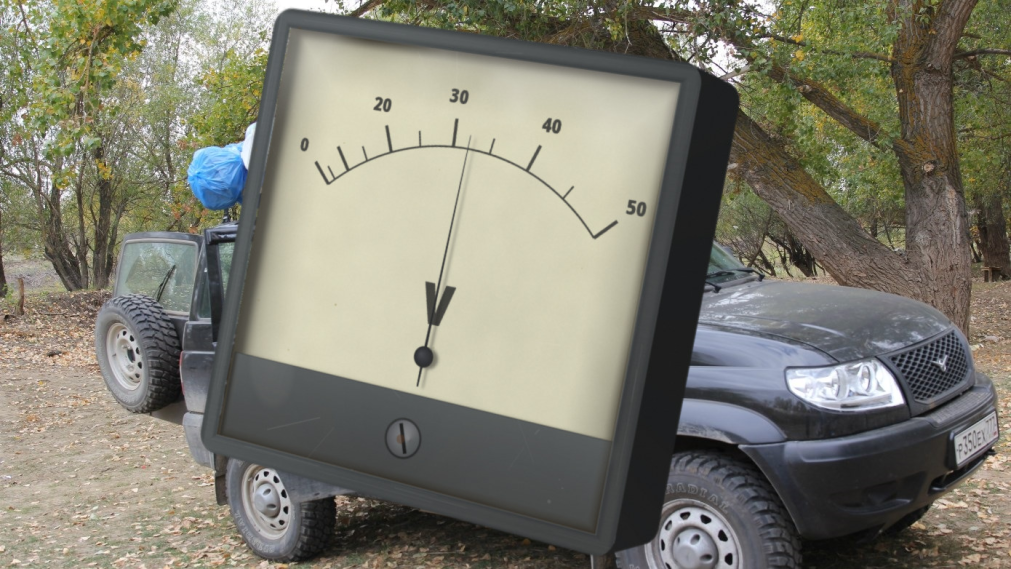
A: **32.5** V
